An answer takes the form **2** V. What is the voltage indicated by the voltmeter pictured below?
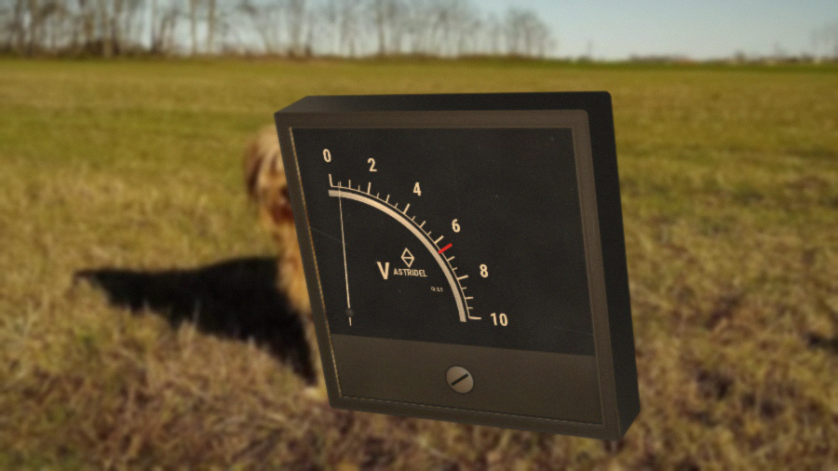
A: **0.5** V
